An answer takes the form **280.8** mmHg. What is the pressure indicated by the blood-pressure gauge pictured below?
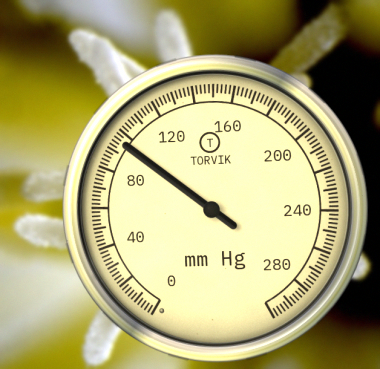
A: **96** mmHg
